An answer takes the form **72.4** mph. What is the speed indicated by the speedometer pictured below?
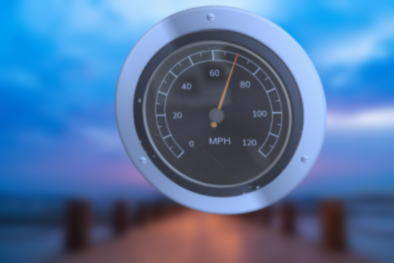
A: **70** mph
